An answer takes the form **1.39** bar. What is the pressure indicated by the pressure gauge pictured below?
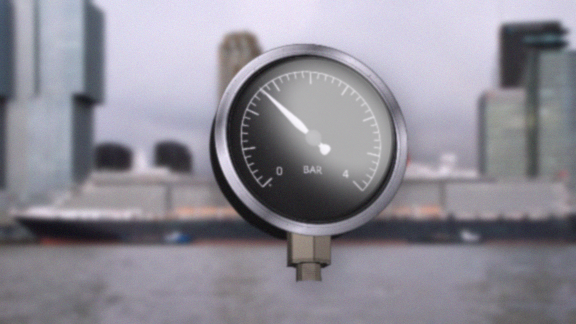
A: **1.3** bar
